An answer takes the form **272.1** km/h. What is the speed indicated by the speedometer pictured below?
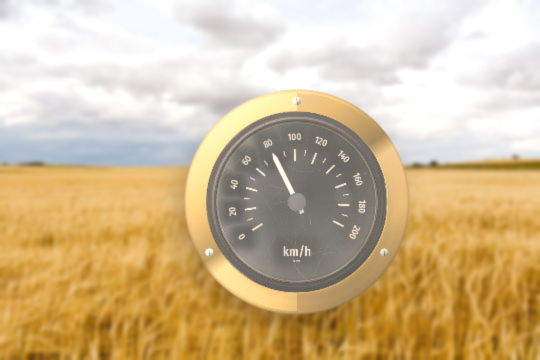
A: **80** km/h
